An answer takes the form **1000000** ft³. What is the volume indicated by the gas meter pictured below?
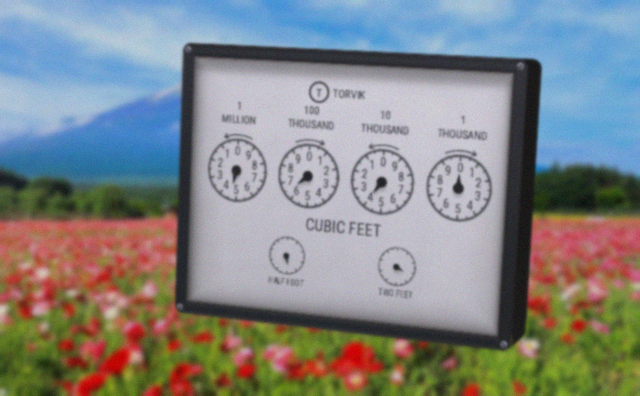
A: **464000** ft³
